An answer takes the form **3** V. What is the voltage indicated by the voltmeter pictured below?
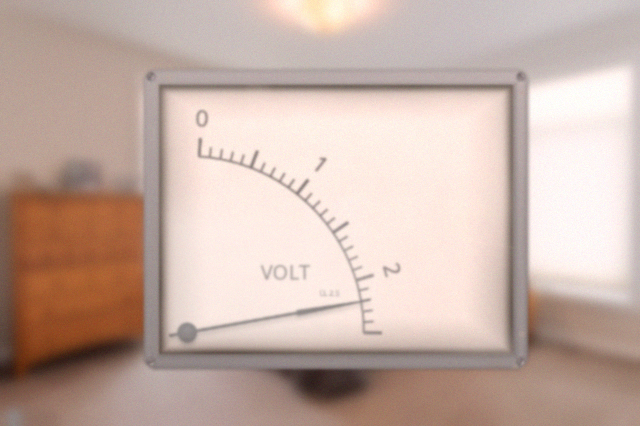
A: **2.2** V
